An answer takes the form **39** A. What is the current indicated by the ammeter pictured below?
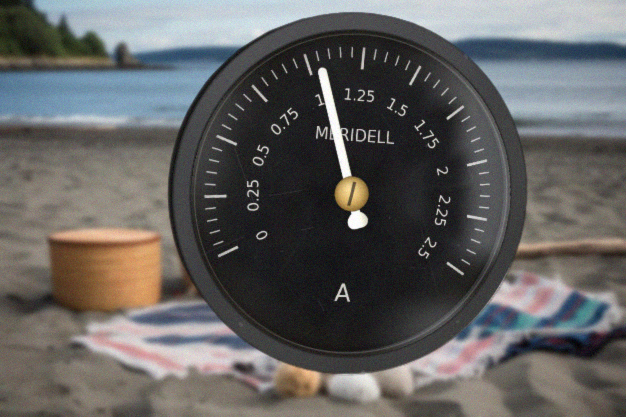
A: **1.05** A
